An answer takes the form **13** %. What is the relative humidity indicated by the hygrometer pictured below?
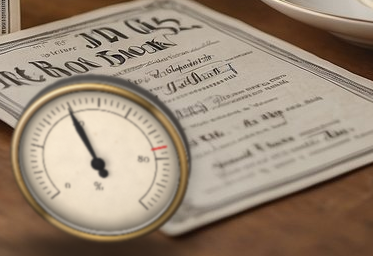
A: **40** %
